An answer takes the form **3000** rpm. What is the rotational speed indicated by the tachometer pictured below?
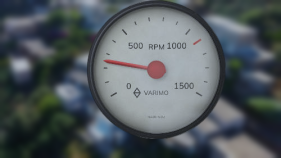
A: **250** rpm
